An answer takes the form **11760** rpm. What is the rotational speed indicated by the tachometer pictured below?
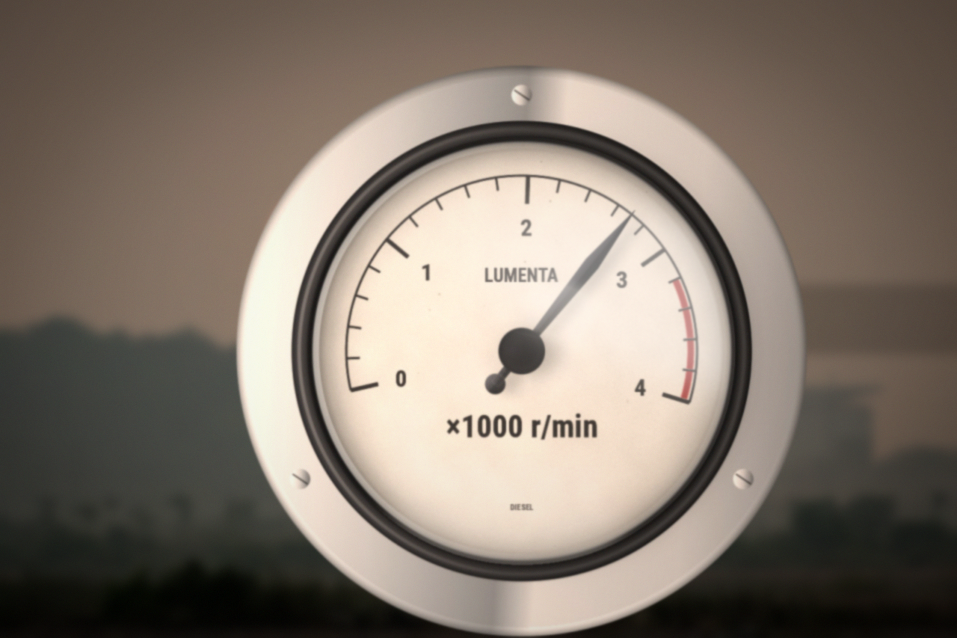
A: **2700** rpm
